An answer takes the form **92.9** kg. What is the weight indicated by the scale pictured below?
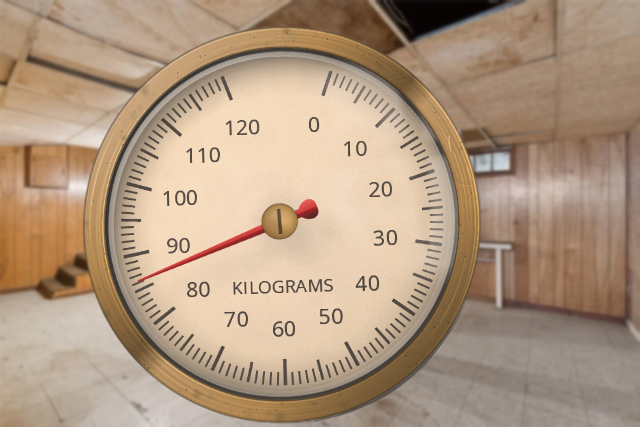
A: **86** kg
